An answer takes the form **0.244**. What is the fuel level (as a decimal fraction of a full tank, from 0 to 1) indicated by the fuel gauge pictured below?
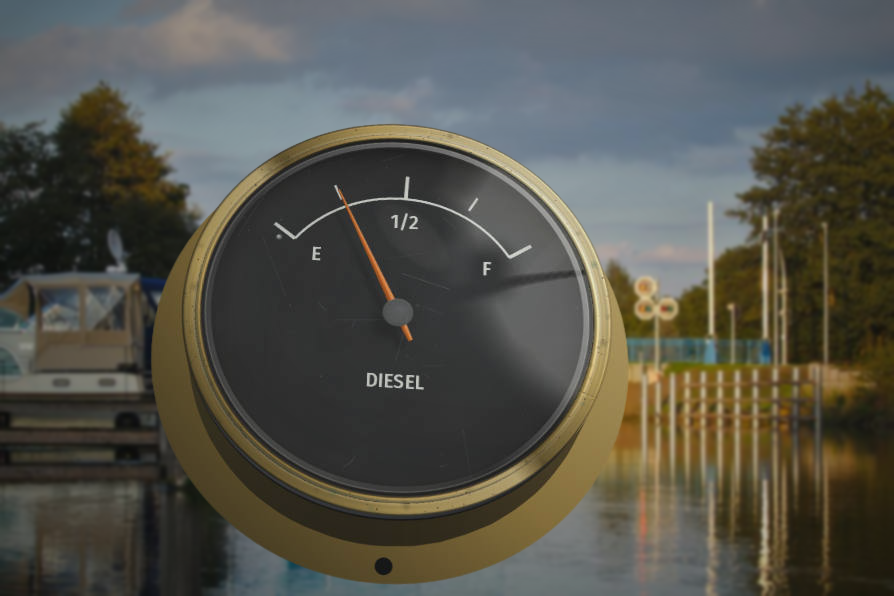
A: **0.25**
